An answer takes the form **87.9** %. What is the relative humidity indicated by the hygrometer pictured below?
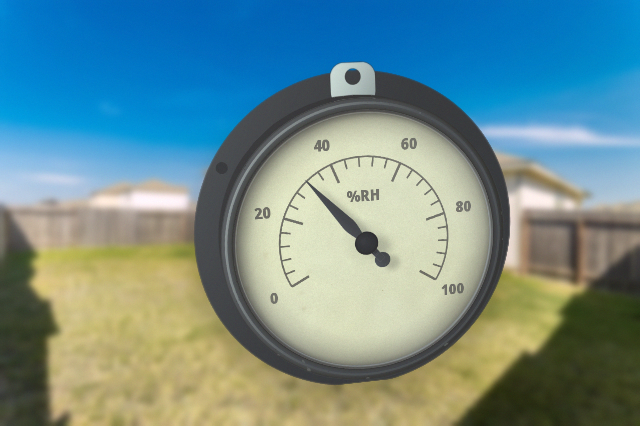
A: **32** %
